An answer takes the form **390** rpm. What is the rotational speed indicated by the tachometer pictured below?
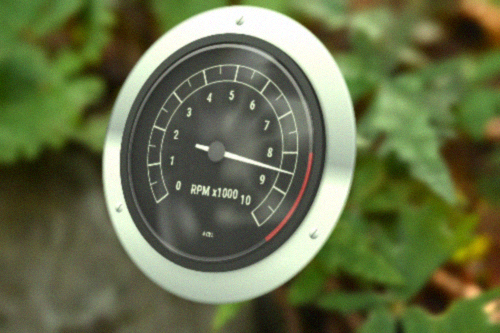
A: **8500** rpm
